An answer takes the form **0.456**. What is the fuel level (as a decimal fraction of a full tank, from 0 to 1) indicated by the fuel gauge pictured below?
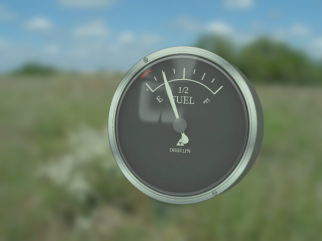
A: **0.25**
